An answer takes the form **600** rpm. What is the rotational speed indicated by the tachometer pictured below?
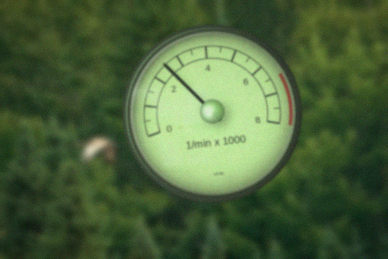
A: **2500** rpm
